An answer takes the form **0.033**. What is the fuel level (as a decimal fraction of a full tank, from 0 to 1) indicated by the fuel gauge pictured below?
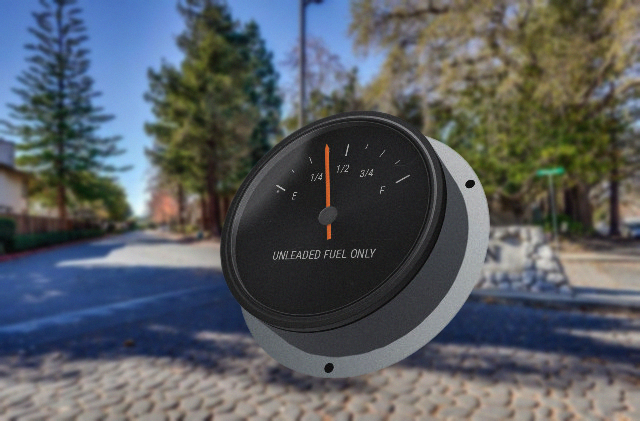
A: **0.375**
